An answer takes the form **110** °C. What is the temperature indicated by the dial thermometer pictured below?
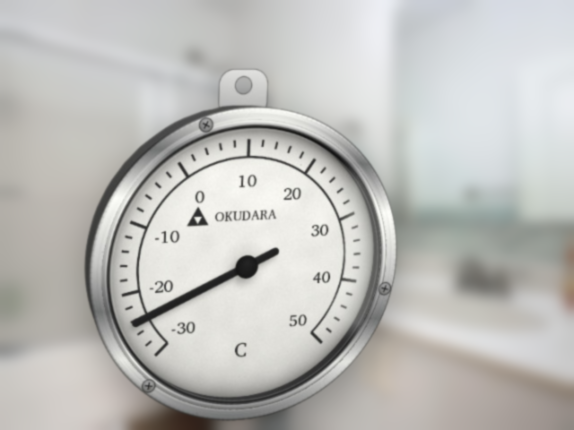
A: **-24** °C
